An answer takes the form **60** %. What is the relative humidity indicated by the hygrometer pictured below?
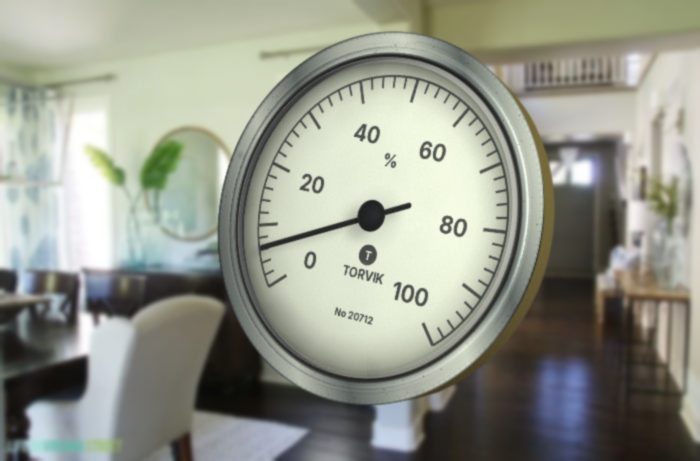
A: **6** %
